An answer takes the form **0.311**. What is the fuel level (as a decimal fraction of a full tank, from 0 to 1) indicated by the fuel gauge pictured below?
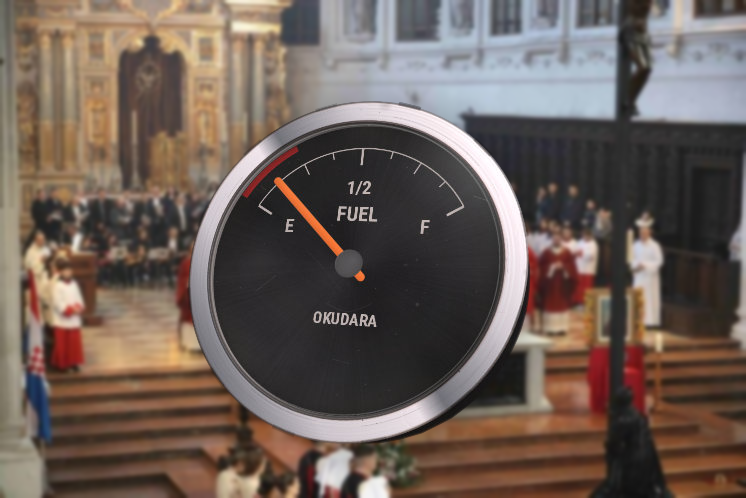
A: **0.125**
